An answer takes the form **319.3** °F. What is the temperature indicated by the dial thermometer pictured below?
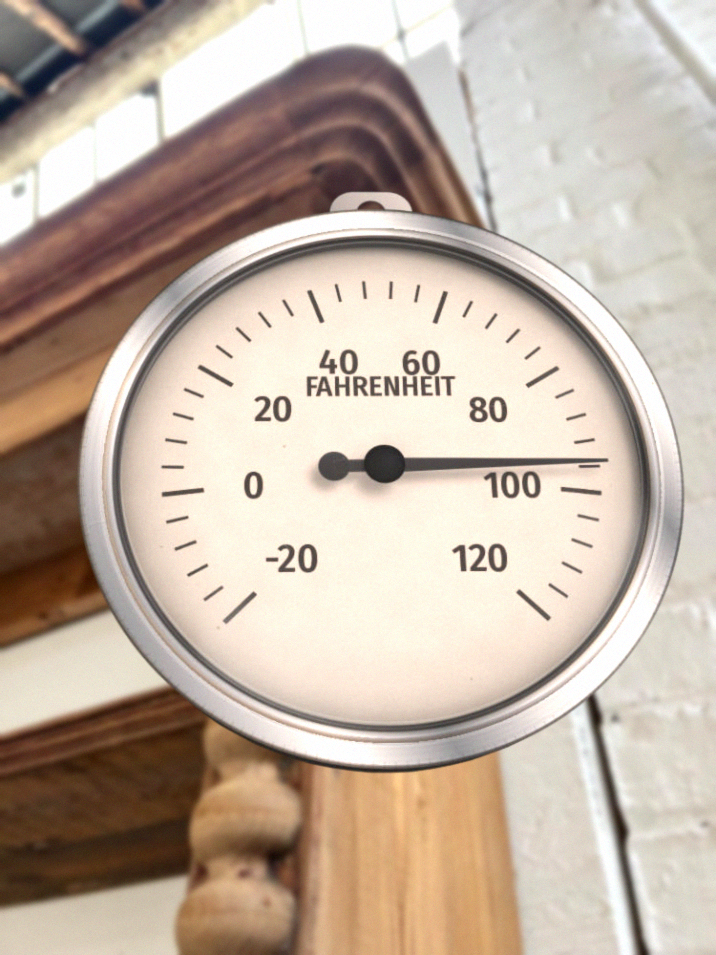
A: **96** °F
